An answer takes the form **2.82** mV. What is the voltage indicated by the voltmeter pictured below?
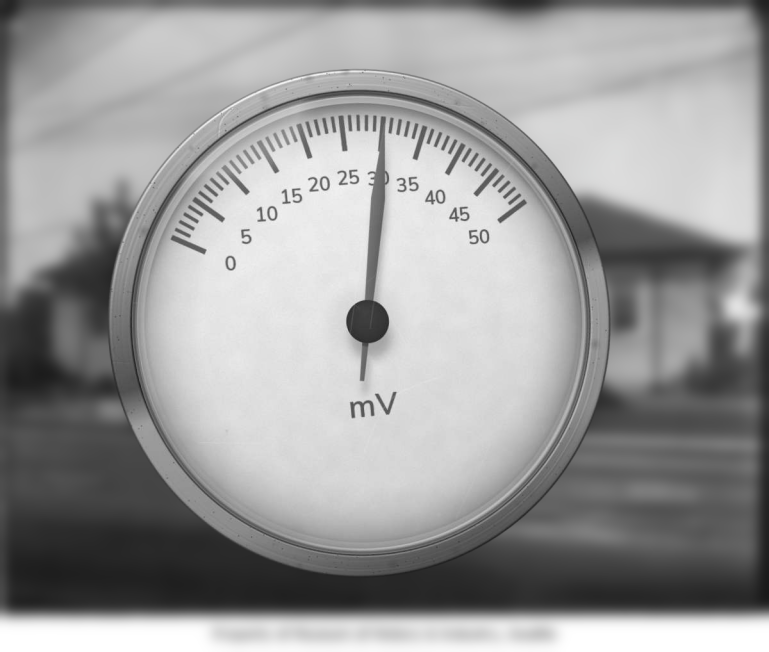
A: **30** mV
